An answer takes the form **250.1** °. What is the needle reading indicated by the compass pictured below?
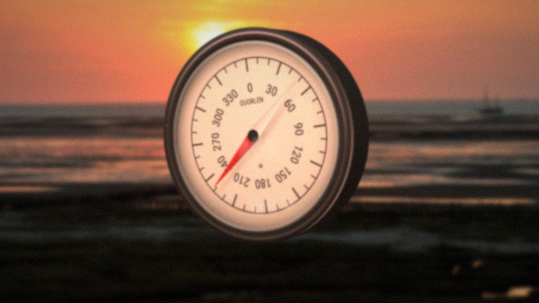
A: **230** °
